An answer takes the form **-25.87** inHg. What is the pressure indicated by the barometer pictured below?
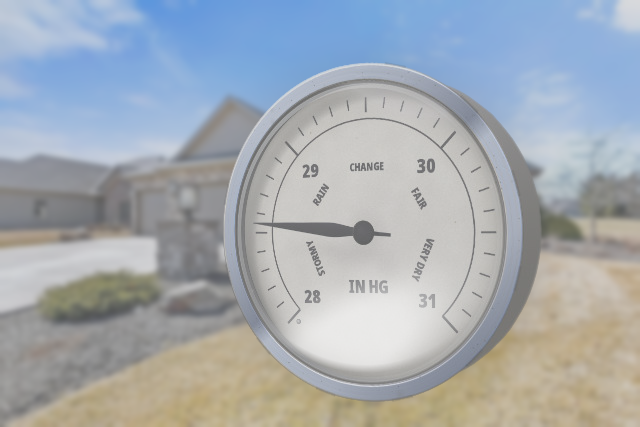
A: **28.55** inHg
